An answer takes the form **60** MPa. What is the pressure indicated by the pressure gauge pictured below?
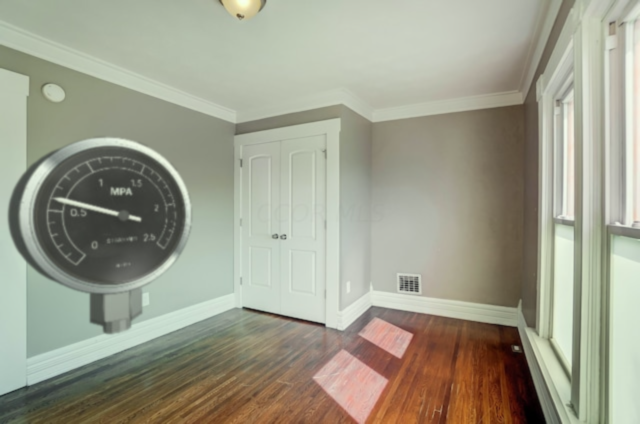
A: **0.6** MPa
